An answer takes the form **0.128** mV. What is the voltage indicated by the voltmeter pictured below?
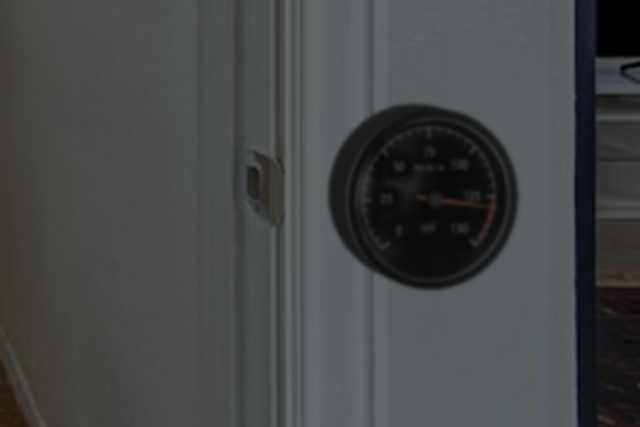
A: **130** mV
